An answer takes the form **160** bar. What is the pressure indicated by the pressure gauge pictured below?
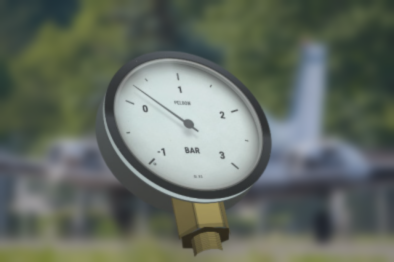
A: **0.25** bar
